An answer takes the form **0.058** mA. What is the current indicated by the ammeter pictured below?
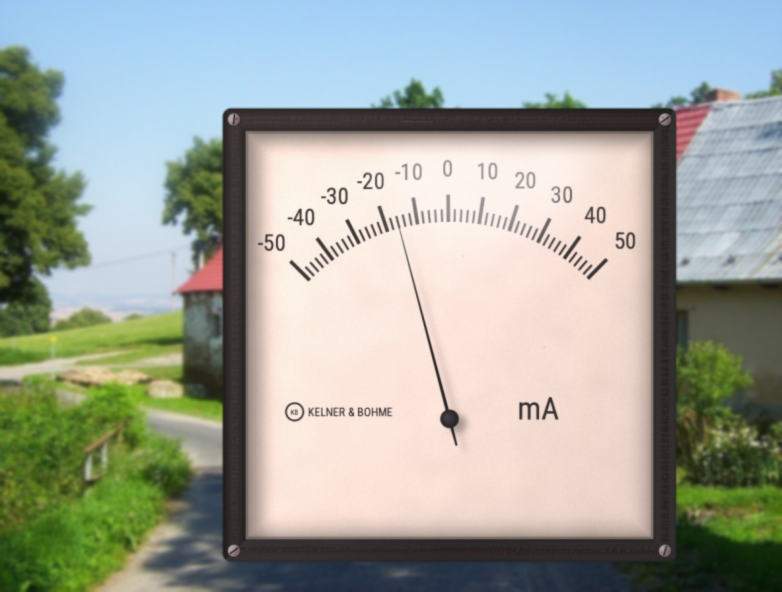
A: **-16** mA
